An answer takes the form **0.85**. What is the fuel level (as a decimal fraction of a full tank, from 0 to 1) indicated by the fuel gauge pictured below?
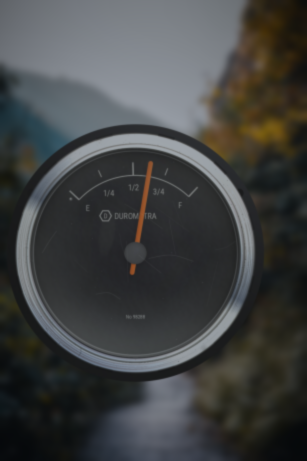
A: **0.625**
